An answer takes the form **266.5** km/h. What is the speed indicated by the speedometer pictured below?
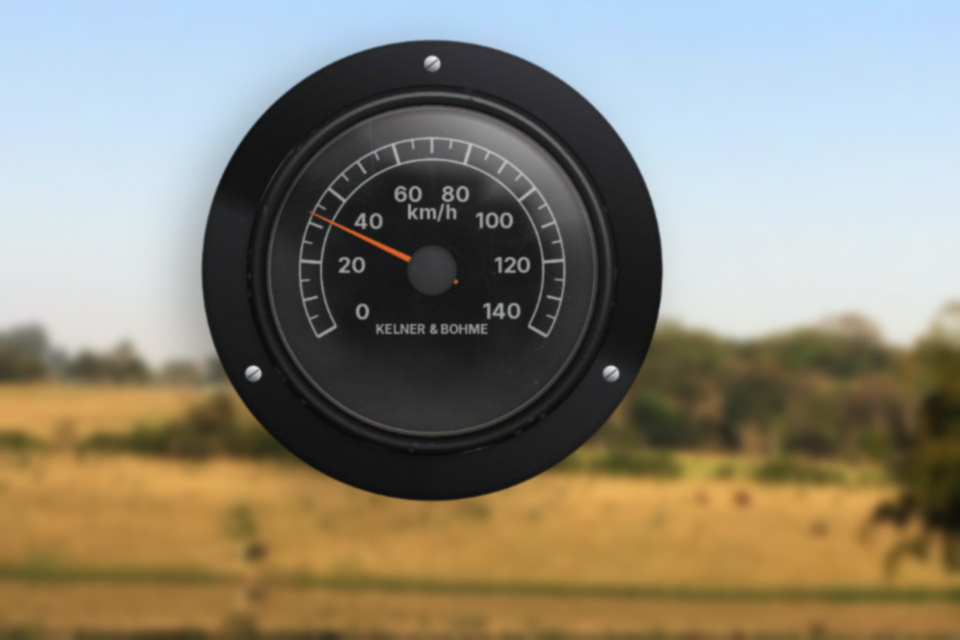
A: **32.5** km/h
